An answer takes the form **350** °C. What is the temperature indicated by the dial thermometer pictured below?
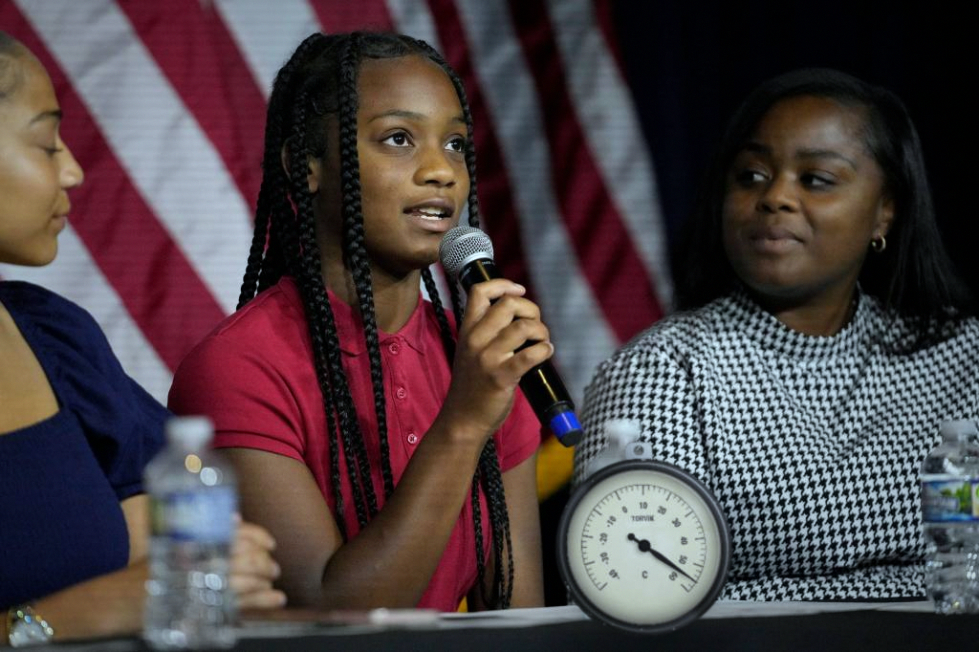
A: **56** °C
